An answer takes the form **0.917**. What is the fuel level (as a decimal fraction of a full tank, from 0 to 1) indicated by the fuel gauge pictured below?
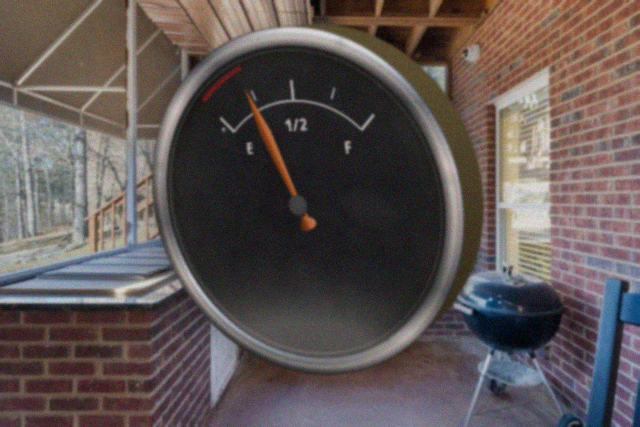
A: **0.25**
